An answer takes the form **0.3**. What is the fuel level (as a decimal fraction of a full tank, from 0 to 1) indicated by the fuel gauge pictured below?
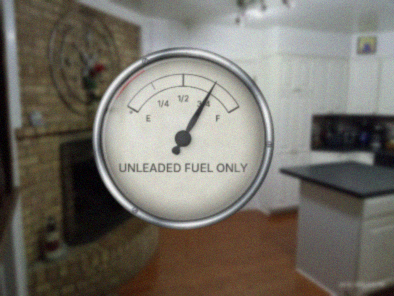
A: **0.75**
